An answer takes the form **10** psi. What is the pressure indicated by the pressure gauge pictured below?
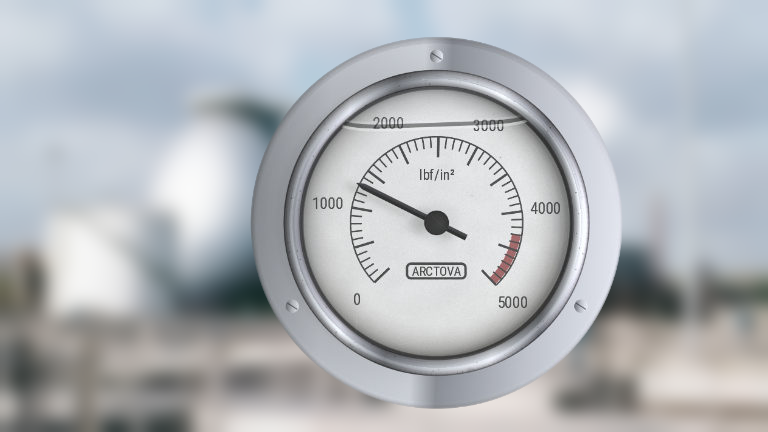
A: **1300** psi
